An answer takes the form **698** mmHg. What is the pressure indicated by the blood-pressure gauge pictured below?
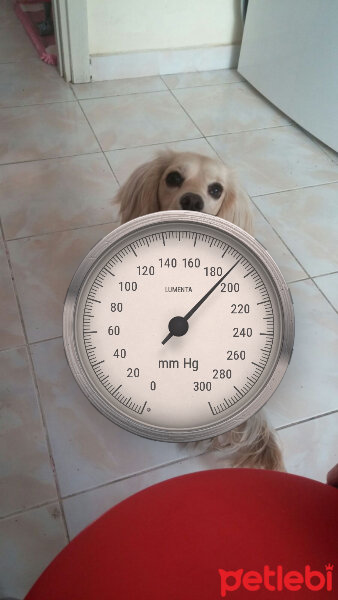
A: **190** mmHg
